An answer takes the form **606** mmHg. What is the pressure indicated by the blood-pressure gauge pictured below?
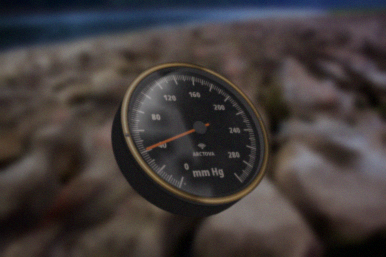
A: **40** mmHg
